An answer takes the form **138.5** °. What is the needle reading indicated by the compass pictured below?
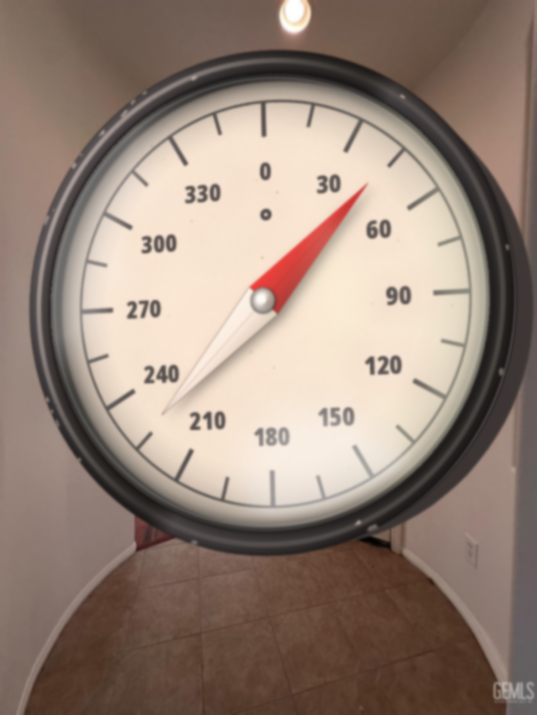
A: **45** °
